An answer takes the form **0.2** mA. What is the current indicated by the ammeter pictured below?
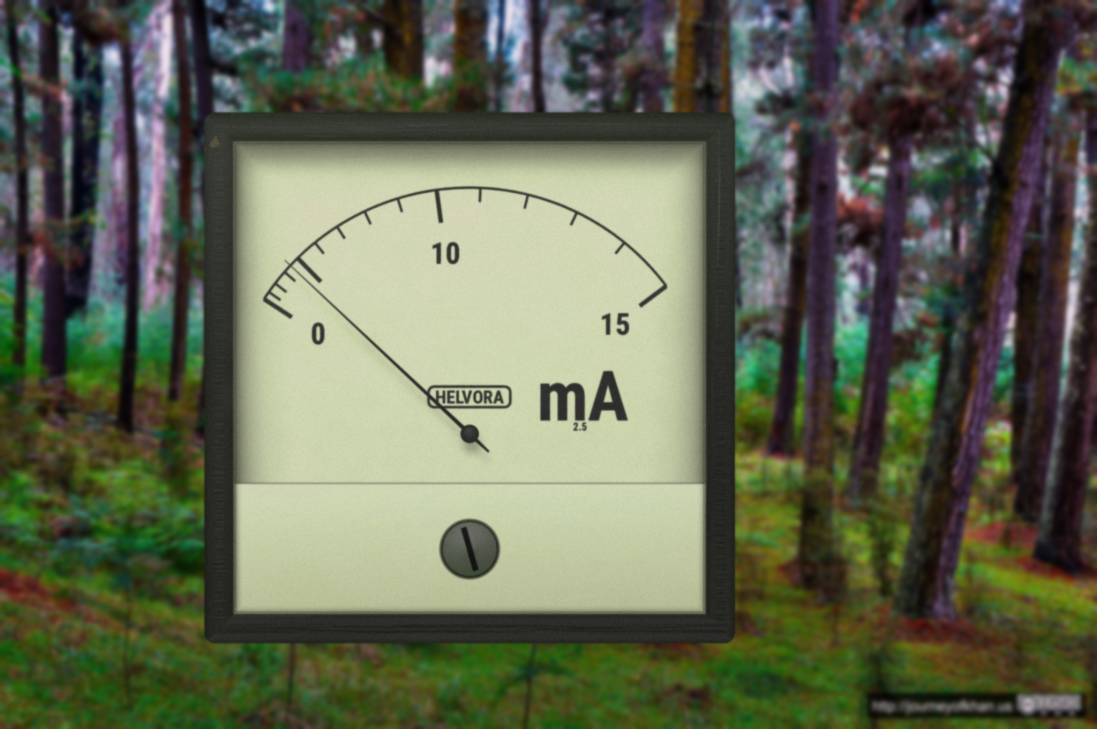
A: **4.5** mA
